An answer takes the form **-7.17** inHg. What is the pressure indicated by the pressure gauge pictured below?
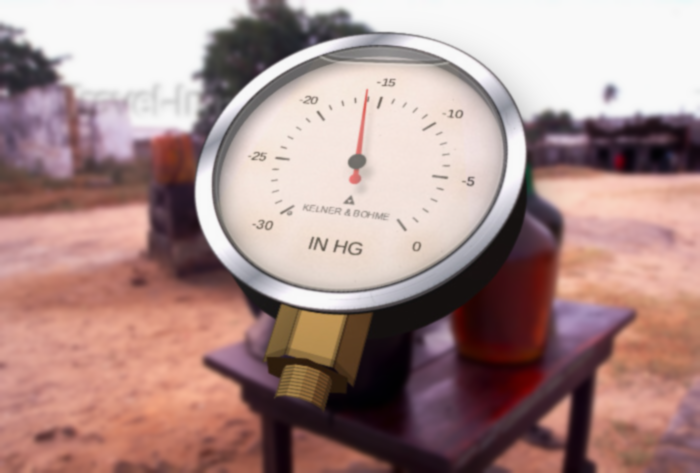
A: **-16** inHg
